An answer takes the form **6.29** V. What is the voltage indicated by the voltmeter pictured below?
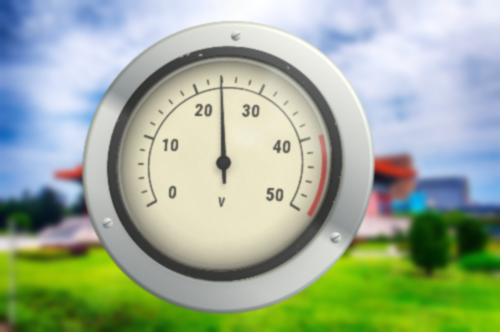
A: **24** V
